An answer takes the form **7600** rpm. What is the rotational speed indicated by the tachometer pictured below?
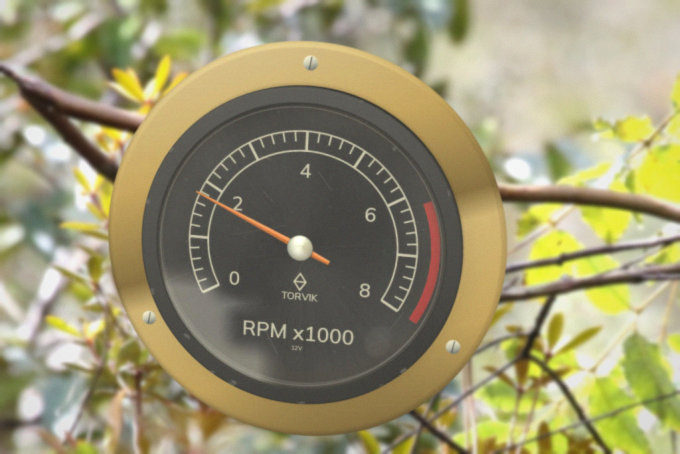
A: **1800** rpm
